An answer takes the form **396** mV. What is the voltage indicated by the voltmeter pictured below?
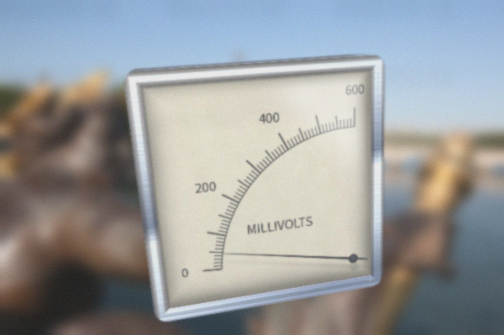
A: **50** mV
